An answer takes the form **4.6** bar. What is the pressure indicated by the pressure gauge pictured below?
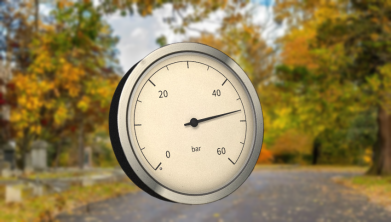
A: **47.5** bar
